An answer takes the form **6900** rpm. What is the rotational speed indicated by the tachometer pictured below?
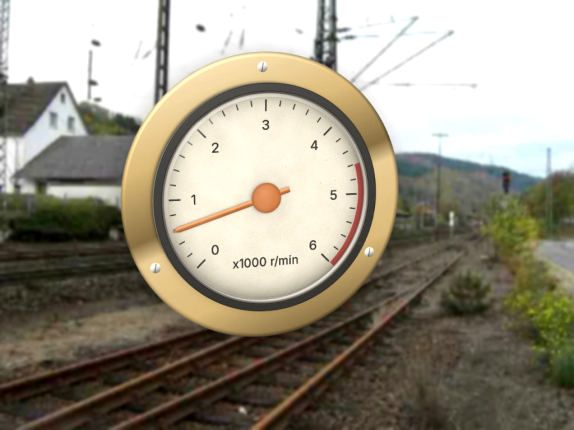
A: **600** rpm
